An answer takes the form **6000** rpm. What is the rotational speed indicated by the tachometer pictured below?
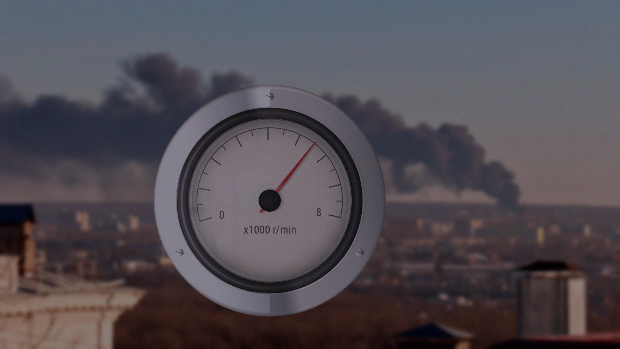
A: **5500** rpm
